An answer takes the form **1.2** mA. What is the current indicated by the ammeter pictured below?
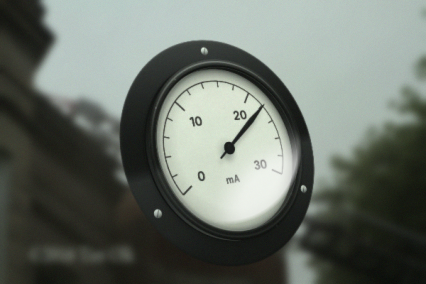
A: **22** mA
